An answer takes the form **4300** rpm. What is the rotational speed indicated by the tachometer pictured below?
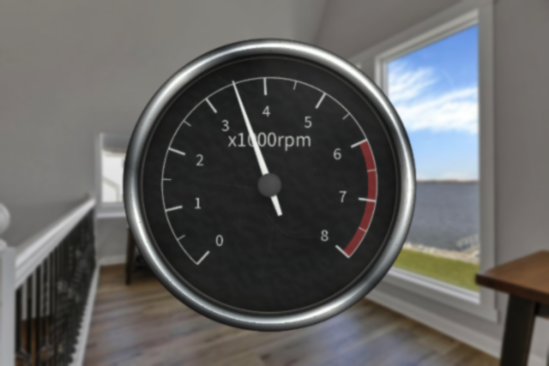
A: **3500** rpm
